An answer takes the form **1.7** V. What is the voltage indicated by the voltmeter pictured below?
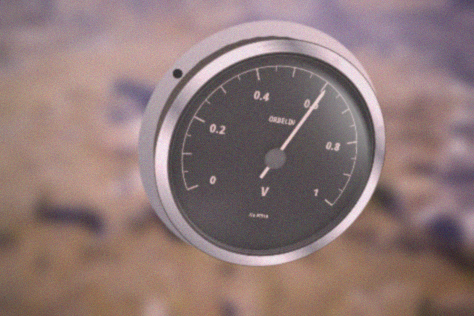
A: **0.6** V
